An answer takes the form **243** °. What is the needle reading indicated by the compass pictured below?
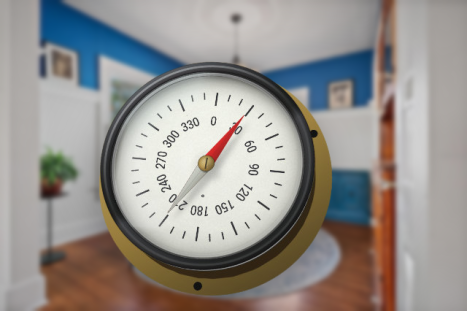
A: **30** °
